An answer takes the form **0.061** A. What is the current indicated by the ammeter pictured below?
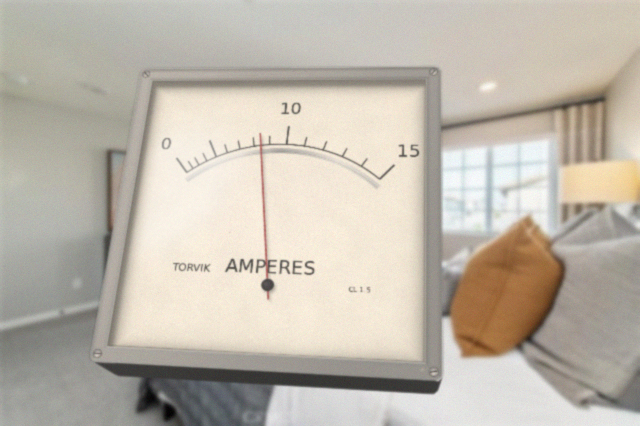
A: **8.5** A
